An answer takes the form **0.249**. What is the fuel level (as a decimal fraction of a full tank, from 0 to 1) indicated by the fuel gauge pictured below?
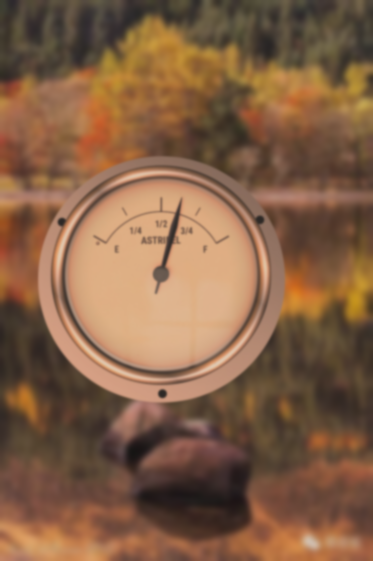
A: **0.625**
